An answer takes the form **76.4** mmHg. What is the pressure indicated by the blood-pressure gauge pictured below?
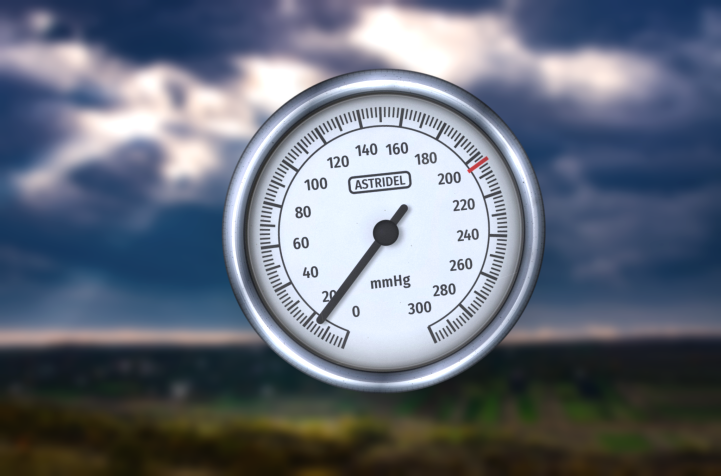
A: **16** mmHg
